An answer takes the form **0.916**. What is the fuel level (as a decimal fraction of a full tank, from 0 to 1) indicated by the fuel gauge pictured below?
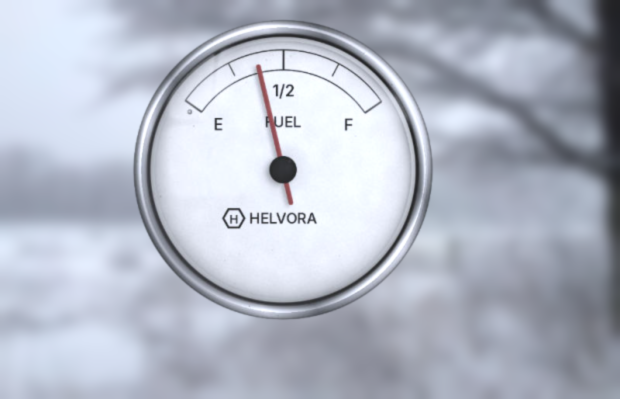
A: **0.375**
